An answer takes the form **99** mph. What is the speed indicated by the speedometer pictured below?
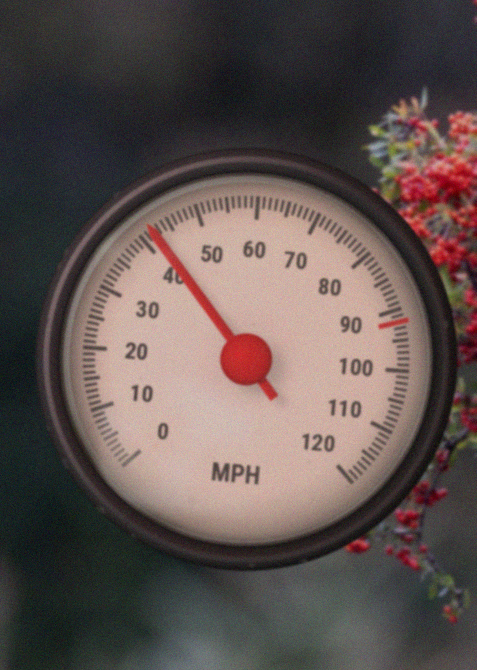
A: **42** mph
